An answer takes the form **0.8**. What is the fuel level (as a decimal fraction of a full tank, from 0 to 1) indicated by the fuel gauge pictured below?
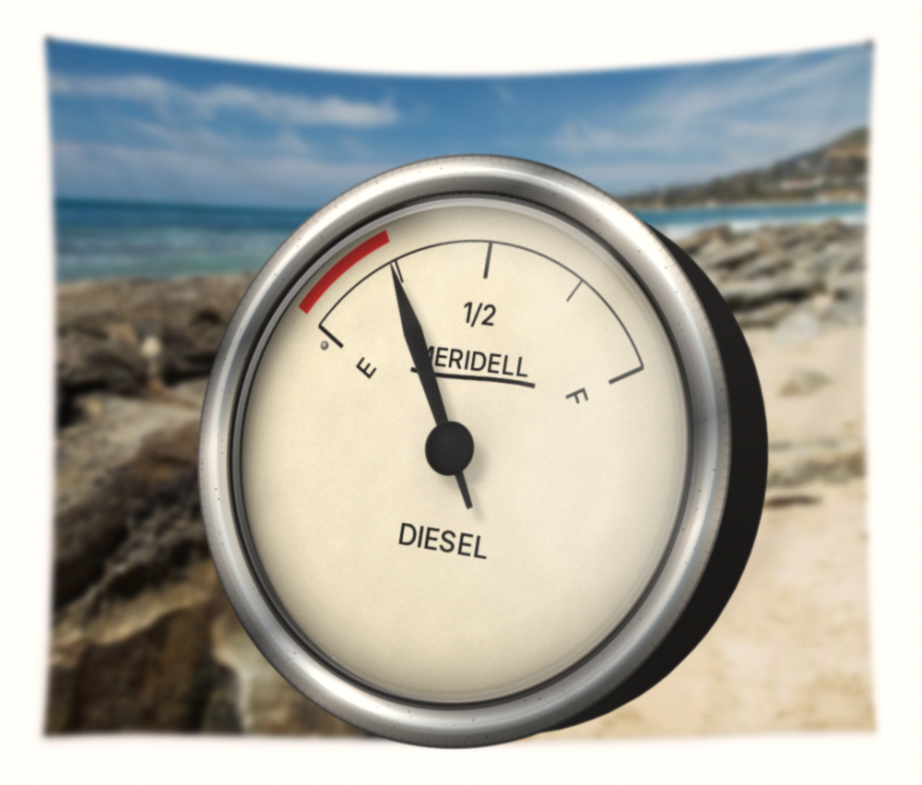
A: **0.25**
